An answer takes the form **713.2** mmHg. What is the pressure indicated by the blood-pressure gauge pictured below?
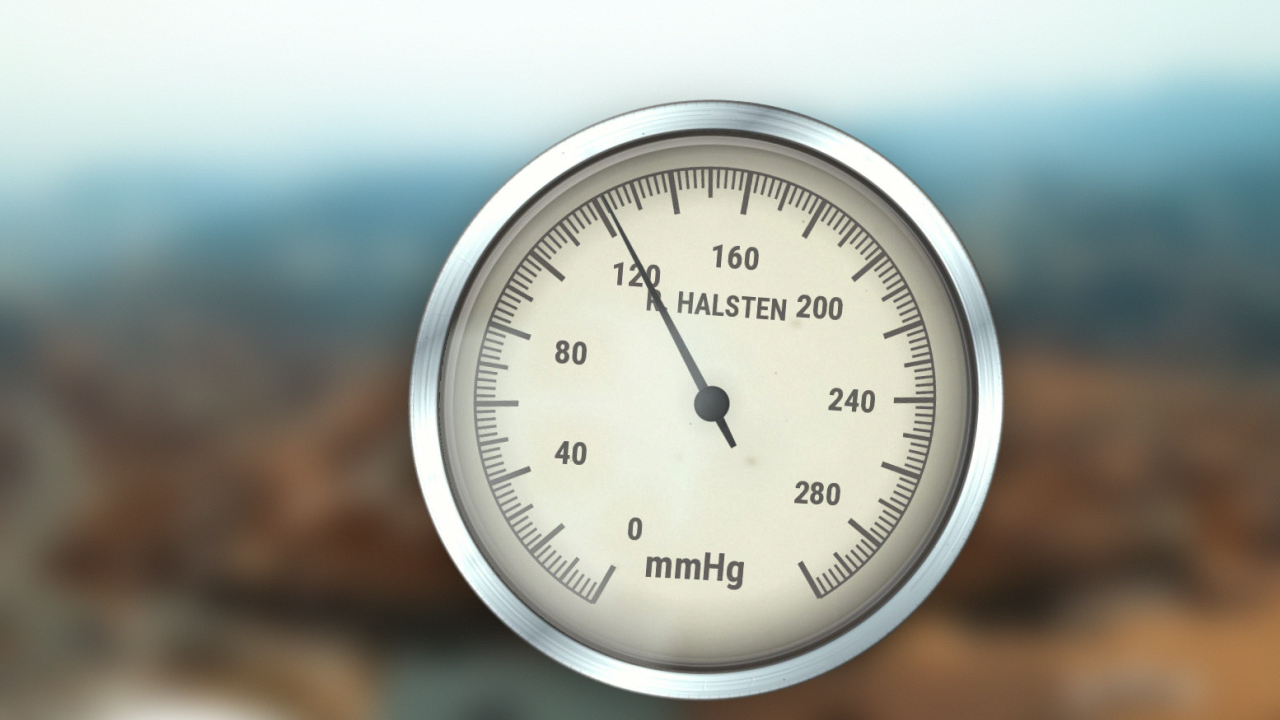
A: **122** mmHg
